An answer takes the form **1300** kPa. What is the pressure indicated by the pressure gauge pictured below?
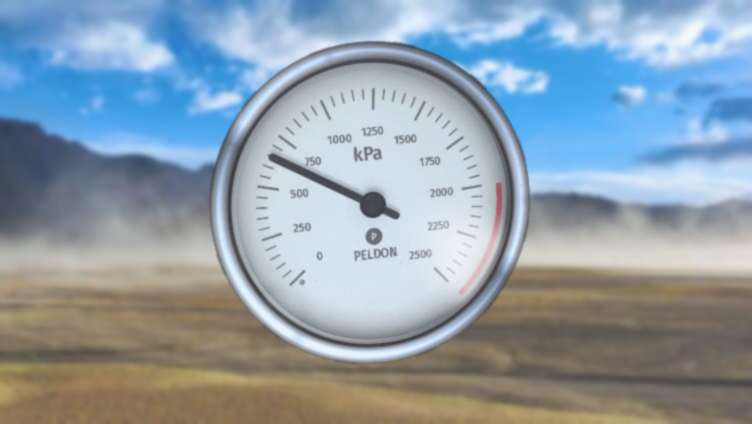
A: **650** kPa
